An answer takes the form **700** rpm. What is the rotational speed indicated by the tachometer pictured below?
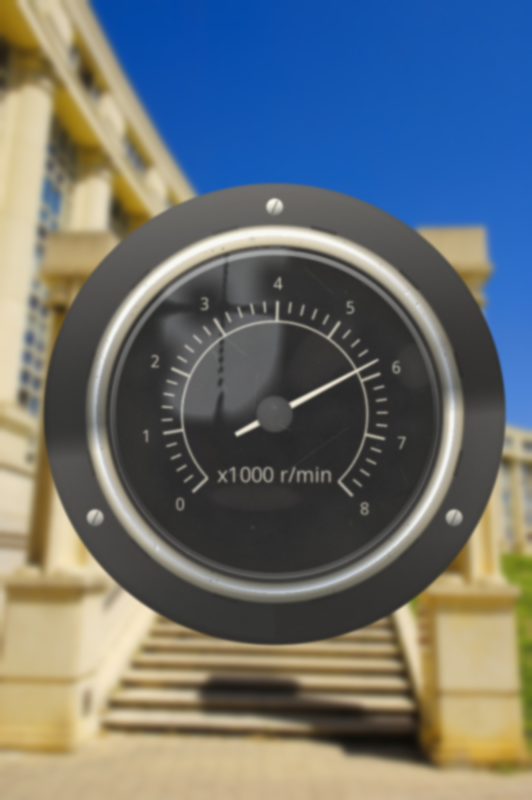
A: **5800** rpm
